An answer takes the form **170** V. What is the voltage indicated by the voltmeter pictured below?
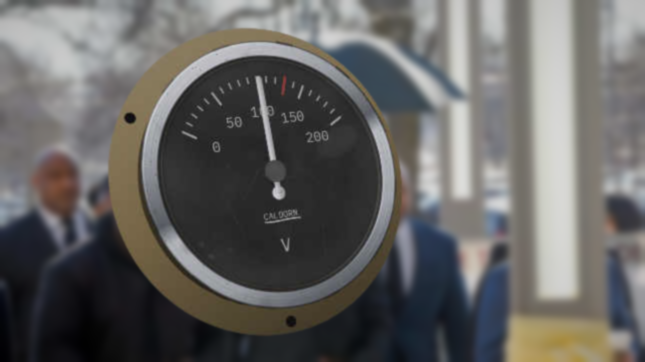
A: **100** V
